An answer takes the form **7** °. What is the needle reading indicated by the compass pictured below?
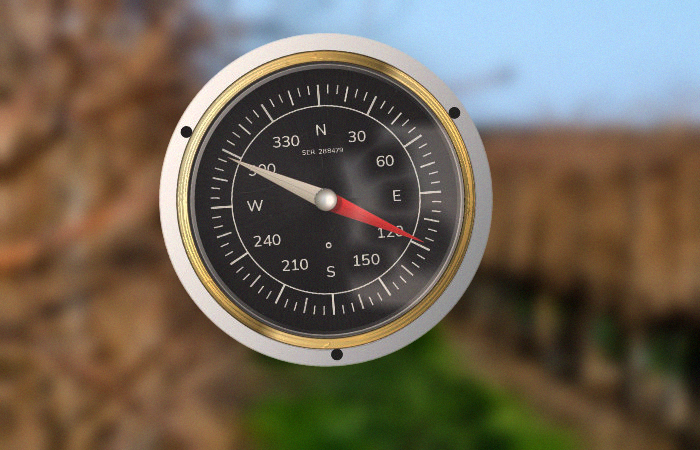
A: **117.5** °
